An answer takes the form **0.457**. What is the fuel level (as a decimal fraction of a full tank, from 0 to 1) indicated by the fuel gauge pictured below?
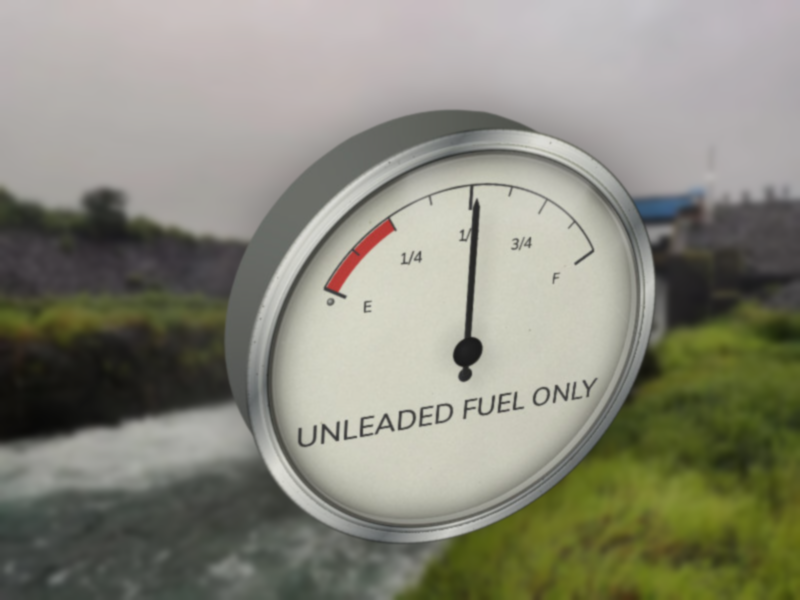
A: **0.5**
